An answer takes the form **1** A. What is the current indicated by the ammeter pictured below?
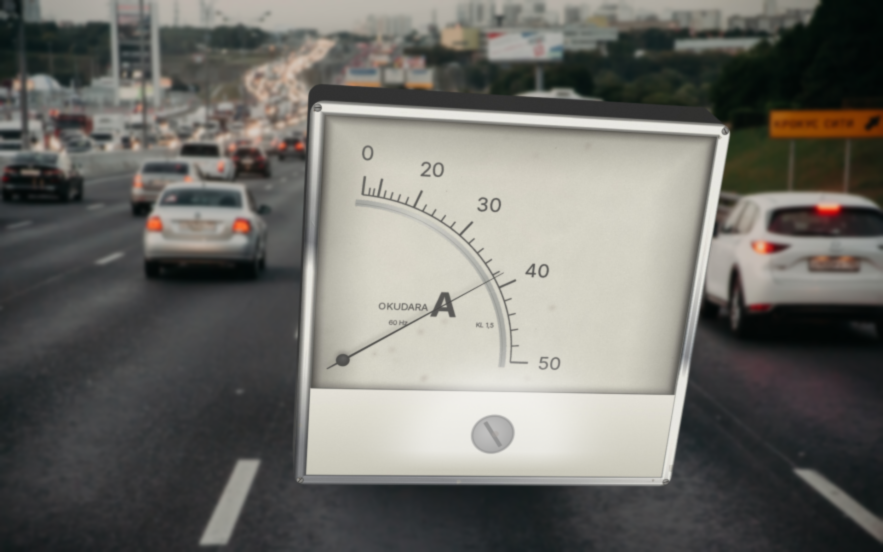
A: **38** A
